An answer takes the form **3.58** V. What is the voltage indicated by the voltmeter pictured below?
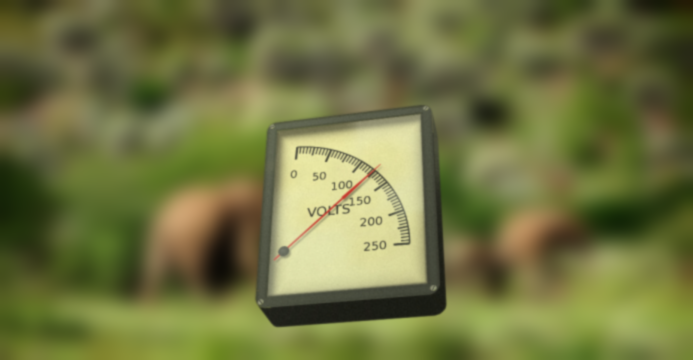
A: **125** V
